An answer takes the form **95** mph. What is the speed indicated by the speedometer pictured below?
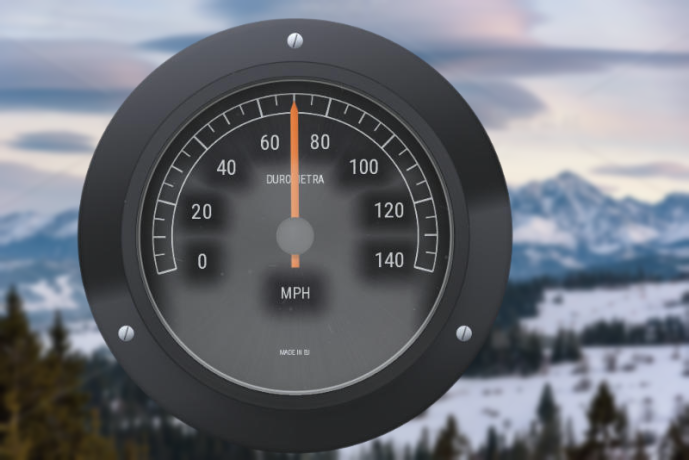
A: **70** mph
